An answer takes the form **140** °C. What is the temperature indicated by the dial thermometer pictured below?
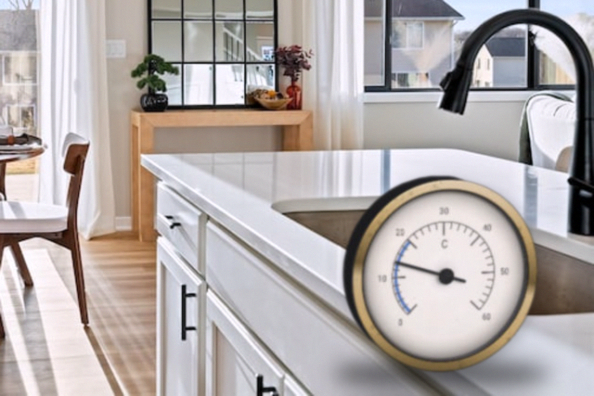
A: **14** °C
